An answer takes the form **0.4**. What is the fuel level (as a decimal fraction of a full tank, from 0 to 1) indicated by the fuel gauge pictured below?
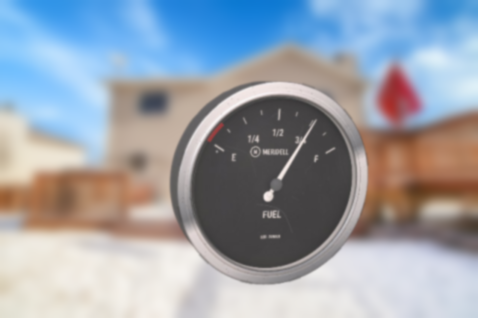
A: **0.75**
